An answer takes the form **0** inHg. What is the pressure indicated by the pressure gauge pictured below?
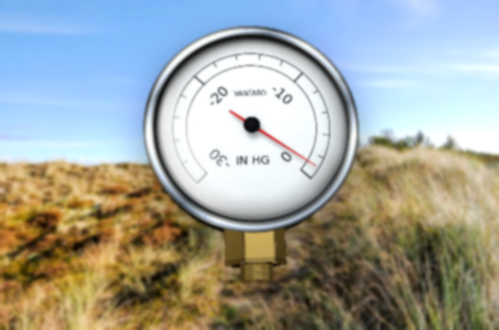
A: **-1** inHg
